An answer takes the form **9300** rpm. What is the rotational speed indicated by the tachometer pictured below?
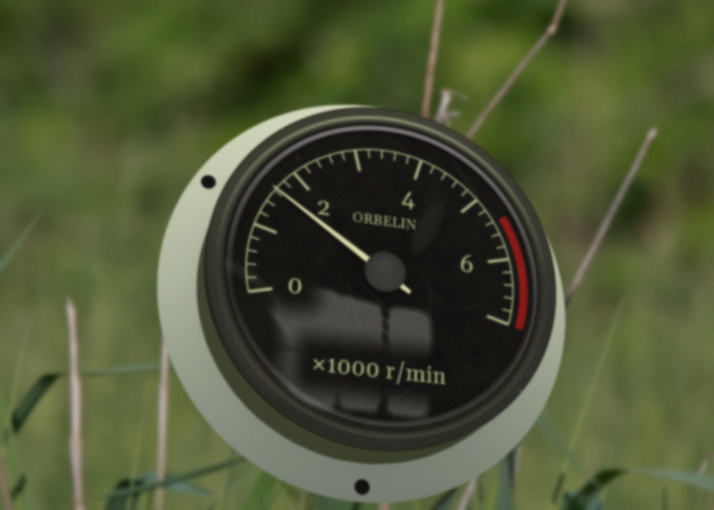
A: **1600** rpm
